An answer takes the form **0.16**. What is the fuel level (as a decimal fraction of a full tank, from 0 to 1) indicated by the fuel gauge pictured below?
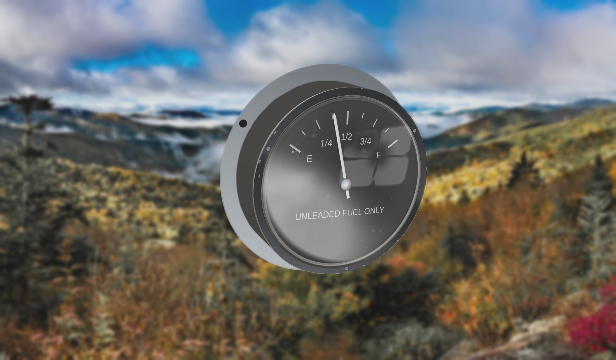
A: **0.375**
